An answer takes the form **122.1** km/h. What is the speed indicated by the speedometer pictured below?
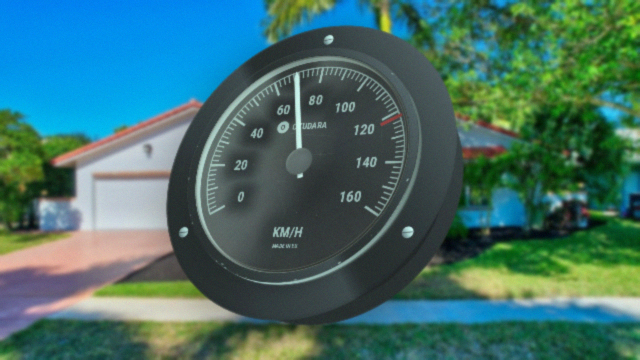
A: **70** km/h
